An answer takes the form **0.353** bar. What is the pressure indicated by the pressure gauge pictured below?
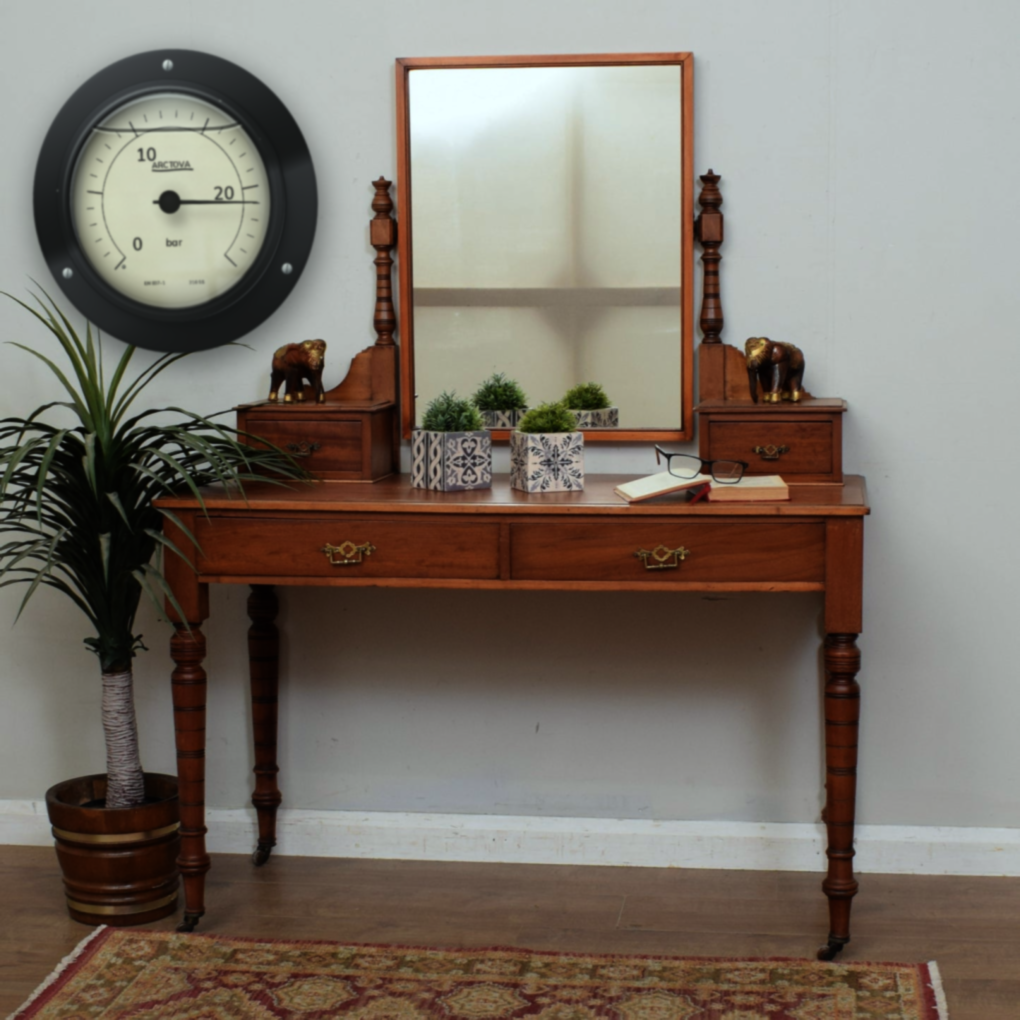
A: **21** bar
